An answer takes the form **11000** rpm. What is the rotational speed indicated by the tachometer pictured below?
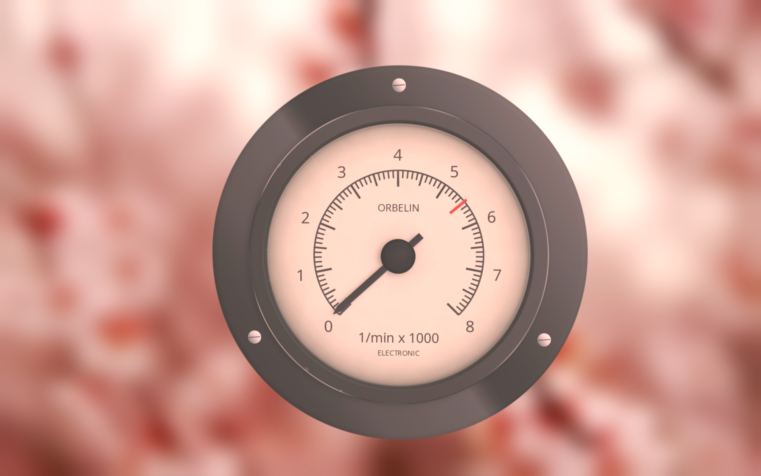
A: **100** rpm
